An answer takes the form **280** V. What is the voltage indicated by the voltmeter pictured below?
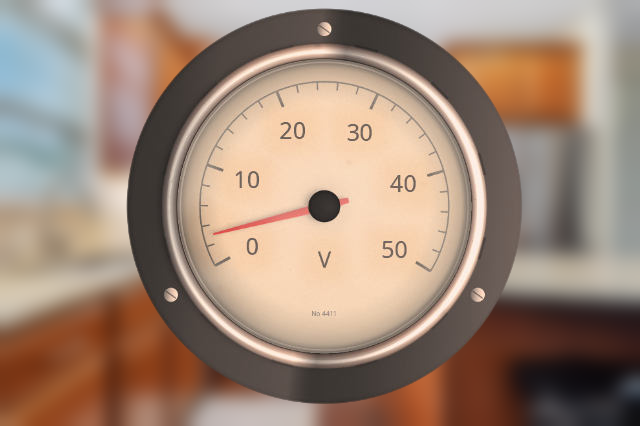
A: **3** V
